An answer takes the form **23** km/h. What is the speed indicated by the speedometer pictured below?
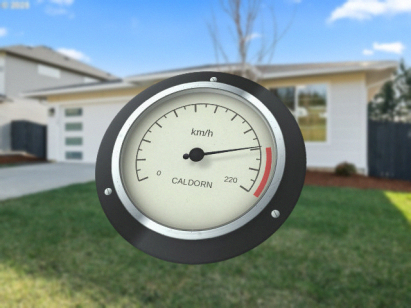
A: **180** km/h
